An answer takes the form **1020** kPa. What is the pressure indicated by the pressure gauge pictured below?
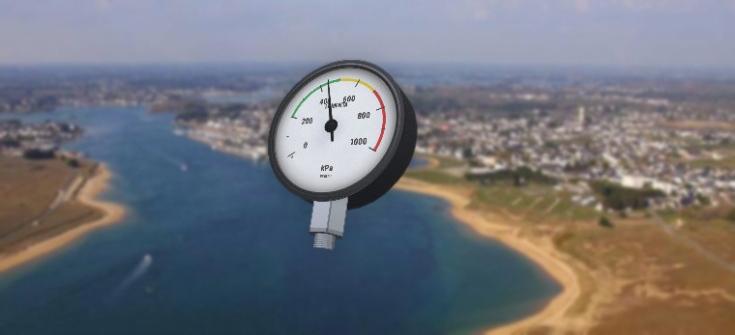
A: **450** kPa
